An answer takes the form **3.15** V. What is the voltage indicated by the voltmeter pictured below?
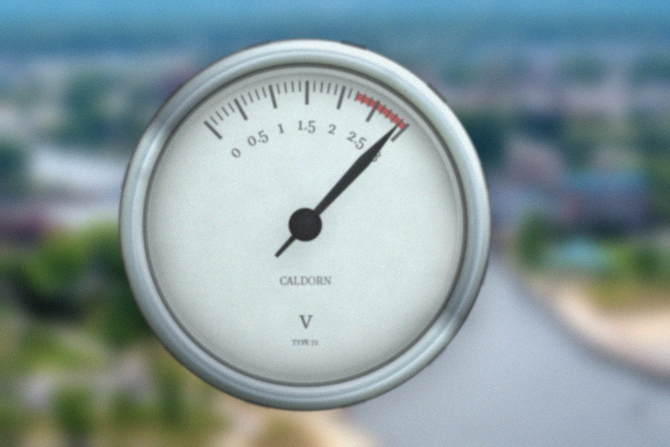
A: **2.9** V
